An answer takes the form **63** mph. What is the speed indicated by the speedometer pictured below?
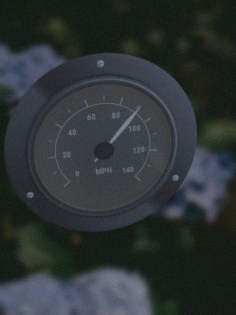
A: **90** mph
